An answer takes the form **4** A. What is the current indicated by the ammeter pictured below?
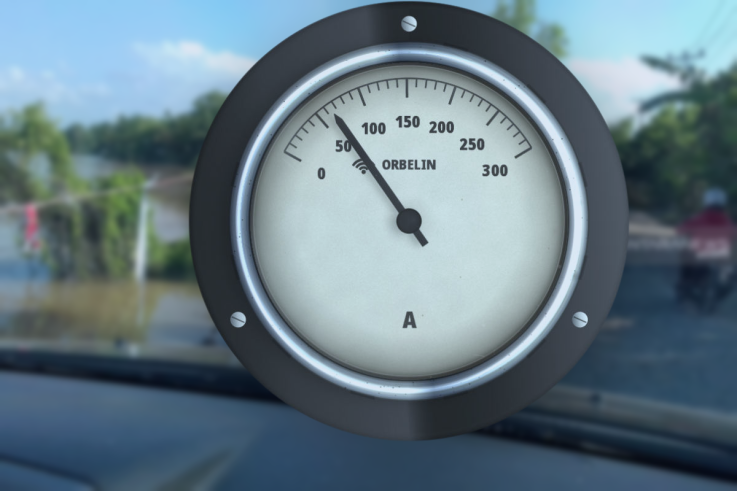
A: **65** A
